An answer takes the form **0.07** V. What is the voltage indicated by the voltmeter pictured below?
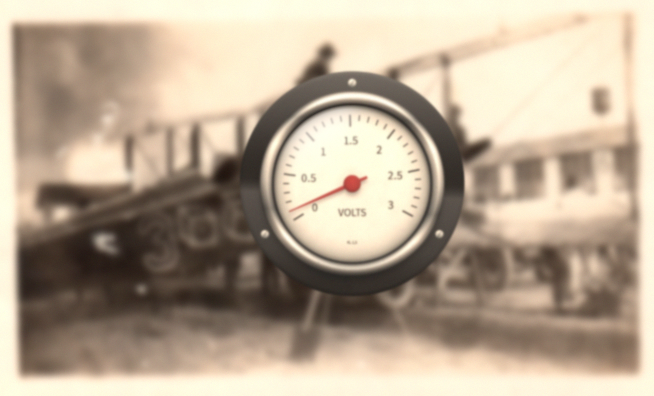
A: **0.1** V
